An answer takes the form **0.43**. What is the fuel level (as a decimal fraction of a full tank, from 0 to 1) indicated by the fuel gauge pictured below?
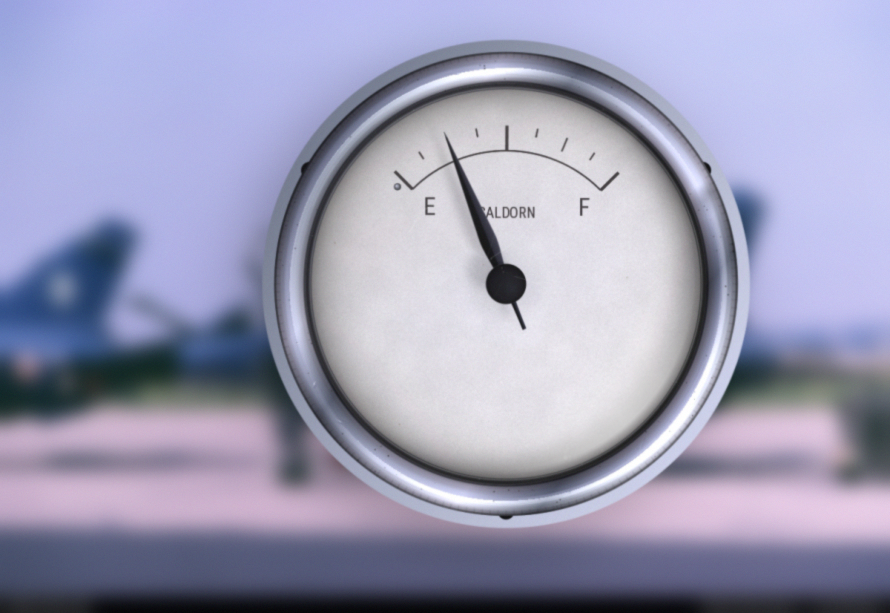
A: **0.25**
